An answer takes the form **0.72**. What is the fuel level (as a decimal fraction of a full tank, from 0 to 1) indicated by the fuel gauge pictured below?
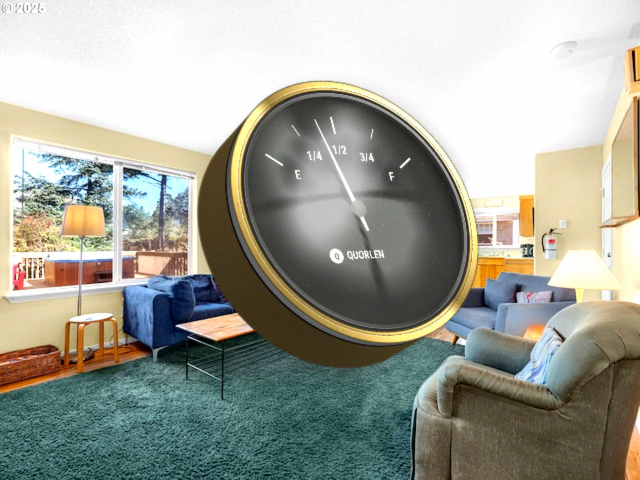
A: **0.375**
